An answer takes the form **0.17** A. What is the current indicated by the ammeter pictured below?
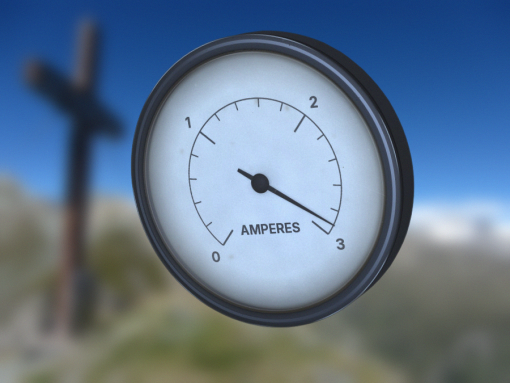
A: **2.9** A
